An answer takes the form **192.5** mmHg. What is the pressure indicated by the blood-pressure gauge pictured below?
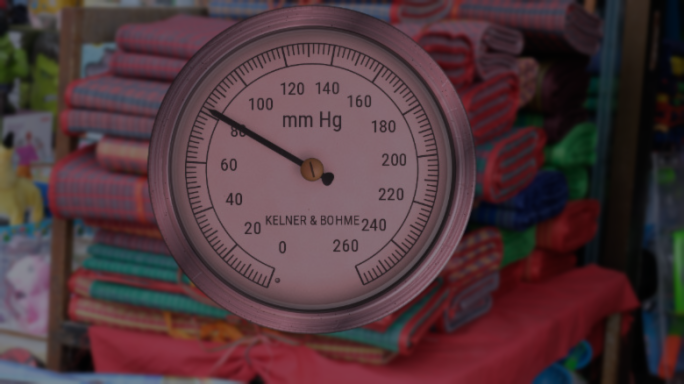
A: **82** mmHg
